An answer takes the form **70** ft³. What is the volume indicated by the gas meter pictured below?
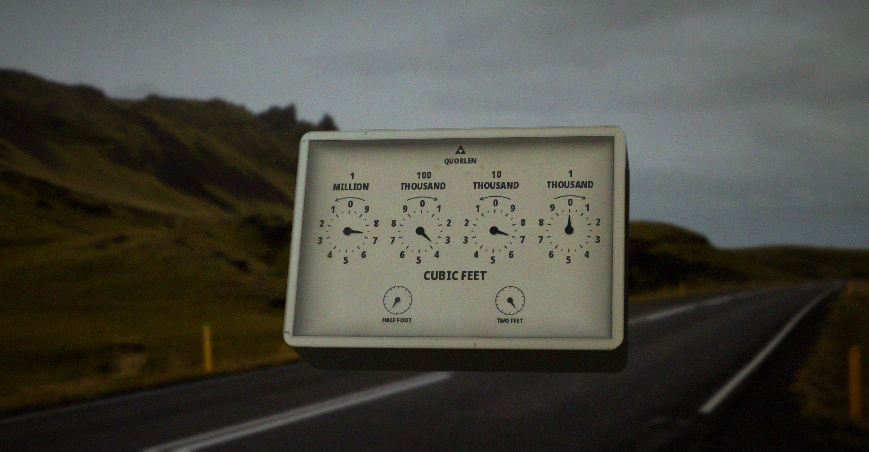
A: **737000** ft³
